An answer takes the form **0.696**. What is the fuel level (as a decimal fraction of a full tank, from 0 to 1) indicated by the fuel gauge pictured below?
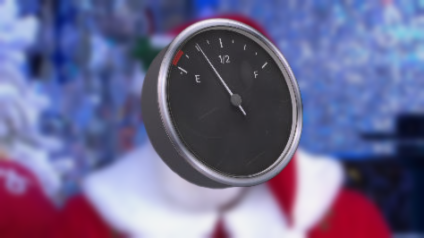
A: **0.25**
